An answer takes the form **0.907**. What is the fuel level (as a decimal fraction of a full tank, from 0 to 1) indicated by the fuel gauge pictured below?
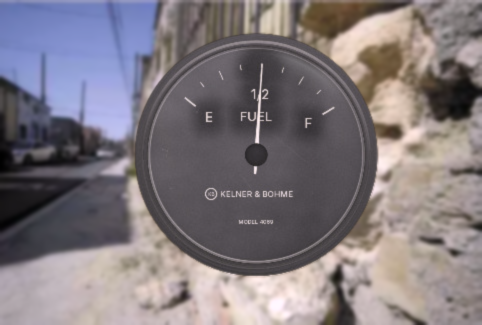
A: **0.5**
